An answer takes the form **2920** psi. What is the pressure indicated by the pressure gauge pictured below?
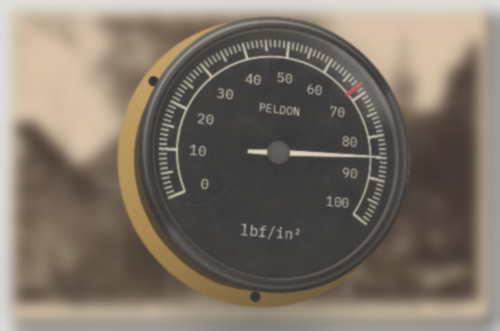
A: **85** psi
